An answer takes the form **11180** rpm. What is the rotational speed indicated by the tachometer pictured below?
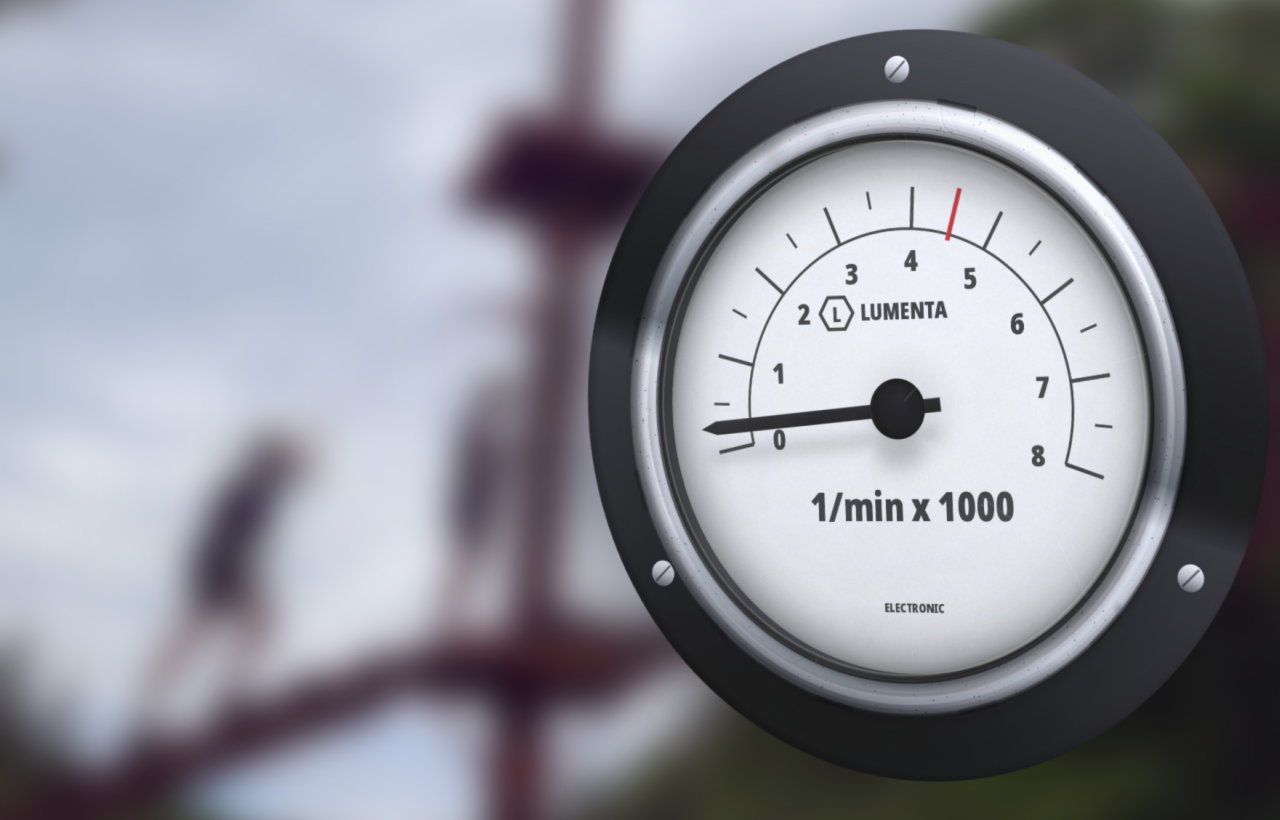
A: **250** rpm
